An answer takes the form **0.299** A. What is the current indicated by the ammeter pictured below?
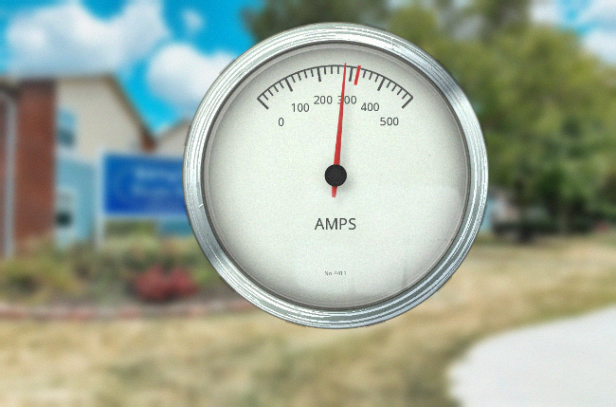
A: **280** A
